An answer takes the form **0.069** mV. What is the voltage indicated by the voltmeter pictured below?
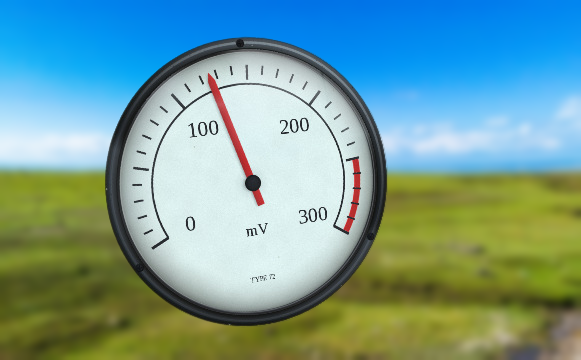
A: **125** mV
